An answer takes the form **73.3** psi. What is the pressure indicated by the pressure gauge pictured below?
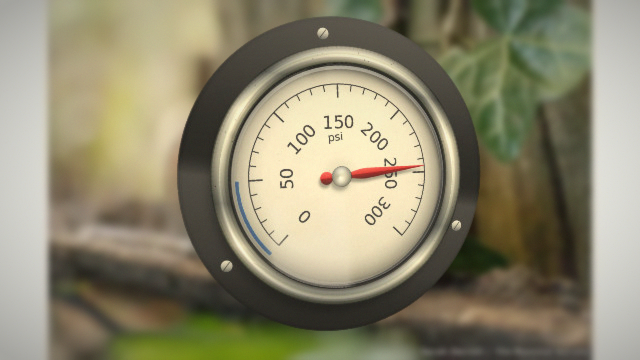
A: **245** psi
